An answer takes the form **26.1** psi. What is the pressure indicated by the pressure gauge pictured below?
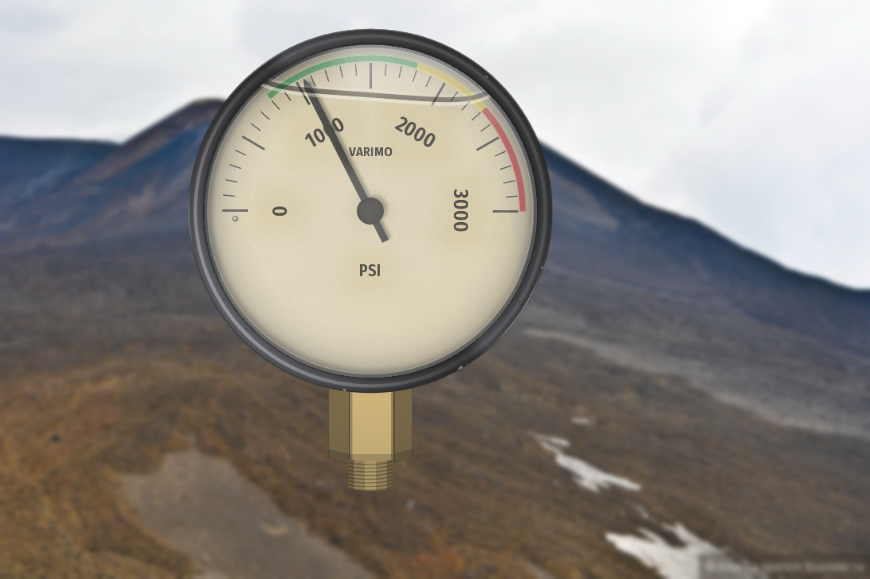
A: **1050** psi
